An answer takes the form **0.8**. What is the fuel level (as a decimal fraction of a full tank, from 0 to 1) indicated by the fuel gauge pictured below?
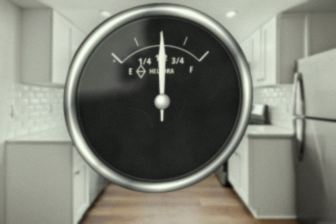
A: **0.5**
